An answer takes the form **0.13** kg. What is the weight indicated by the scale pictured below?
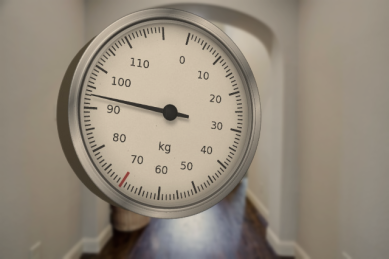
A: **93** kg
